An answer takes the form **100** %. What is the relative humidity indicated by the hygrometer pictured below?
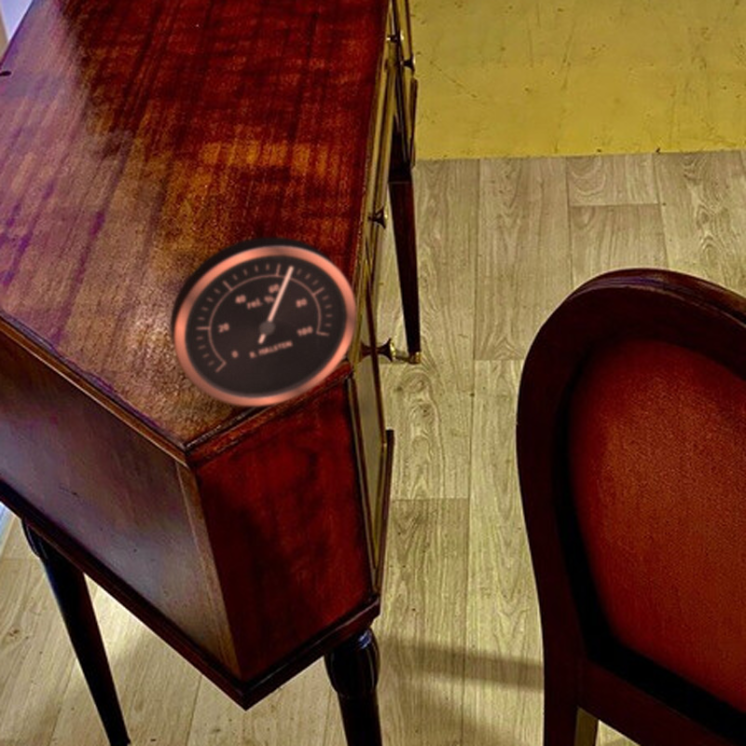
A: **64** %
